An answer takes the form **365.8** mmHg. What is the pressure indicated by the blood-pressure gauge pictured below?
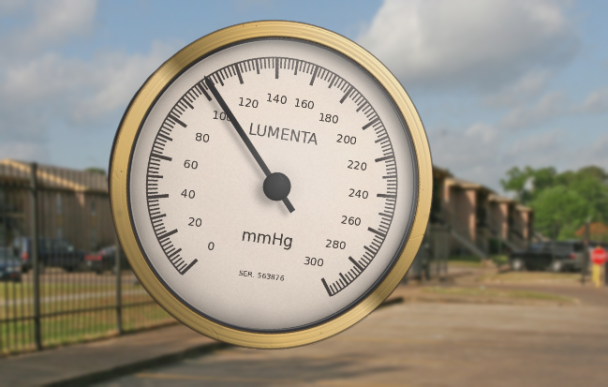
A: **104** mmHg
